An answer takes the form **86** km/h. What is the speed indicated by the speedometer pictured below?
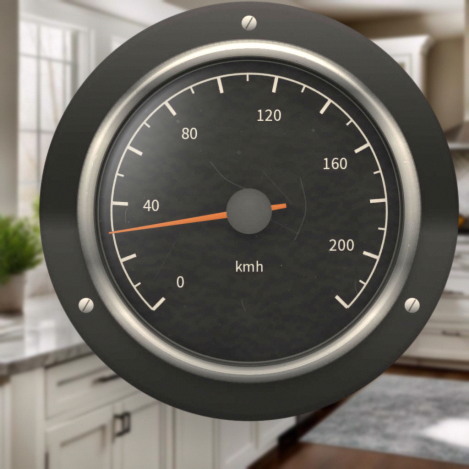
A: **30** km/h
